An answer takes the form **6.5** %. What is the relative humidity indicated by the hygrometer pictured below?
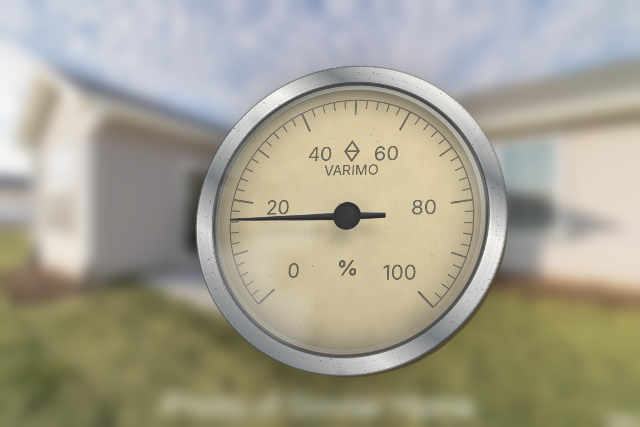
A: **16** %
